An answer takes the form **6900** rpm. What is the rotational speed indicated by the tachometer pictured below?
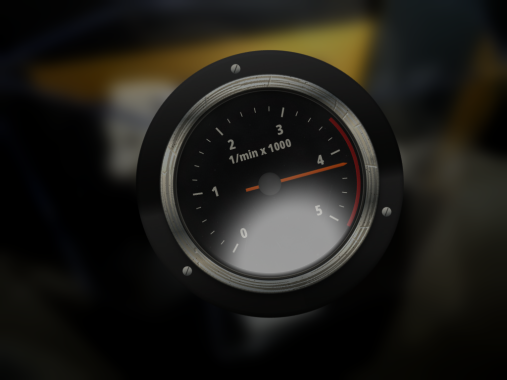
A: **4200** rpm
